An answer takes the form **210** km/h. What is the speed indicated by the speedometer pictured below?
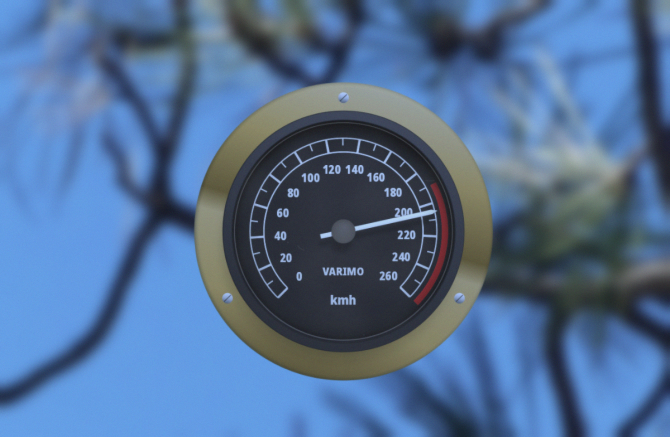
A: **205** km/h
